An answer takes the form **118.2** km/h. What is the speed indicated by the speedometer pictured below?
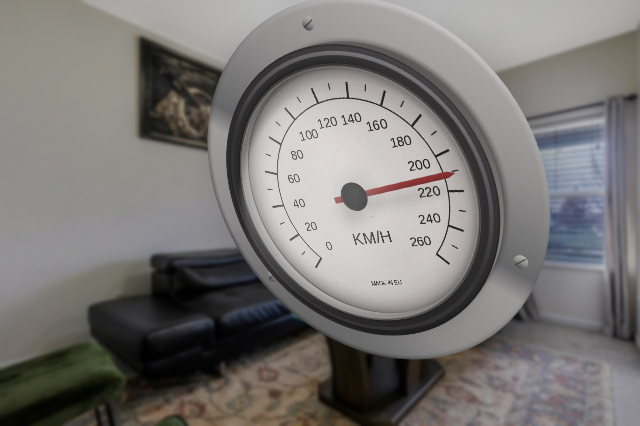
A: **210** km/h
